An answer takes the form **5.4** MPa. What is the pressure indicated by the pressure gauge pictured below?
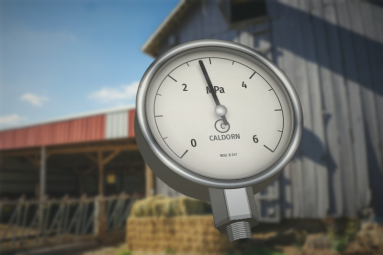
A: **2.75** MPa
